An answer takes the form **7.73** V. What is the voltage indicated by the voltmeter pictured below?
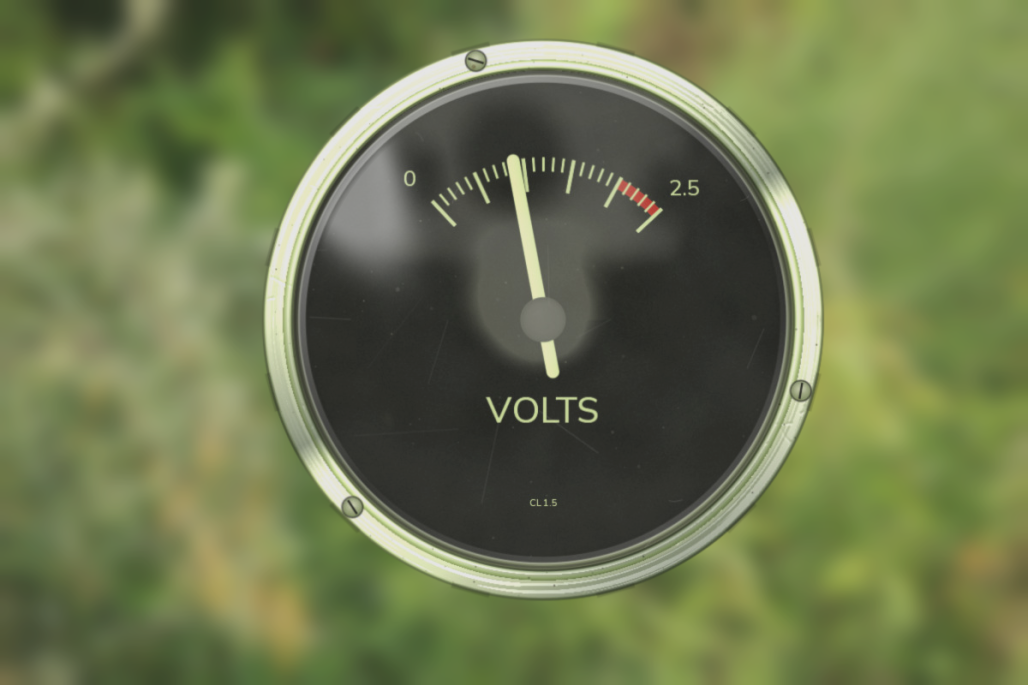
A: **0.9** V
